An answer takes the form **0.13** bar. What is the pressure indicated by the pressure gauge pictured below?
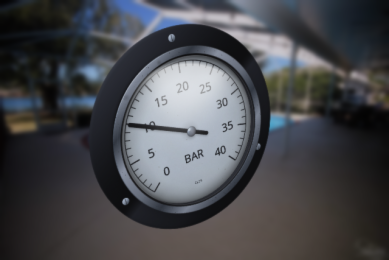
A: **10** bar
